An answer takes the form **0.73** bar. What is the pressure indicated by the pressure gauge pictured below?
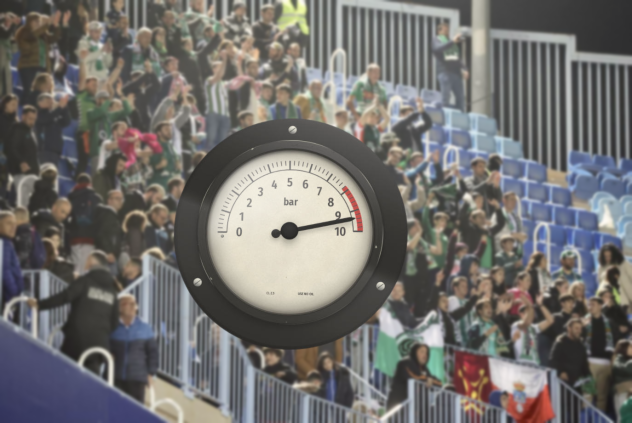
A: **9.4** bar
